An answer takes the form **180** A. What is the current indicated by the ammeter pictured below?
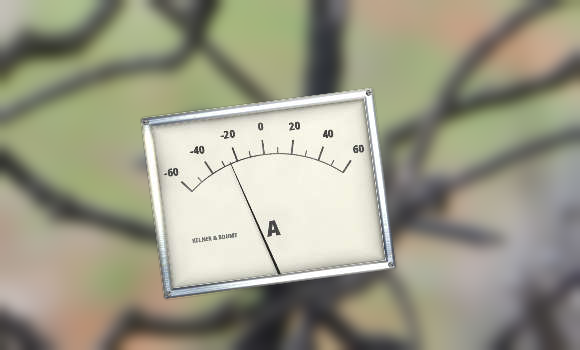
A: **-25** A
